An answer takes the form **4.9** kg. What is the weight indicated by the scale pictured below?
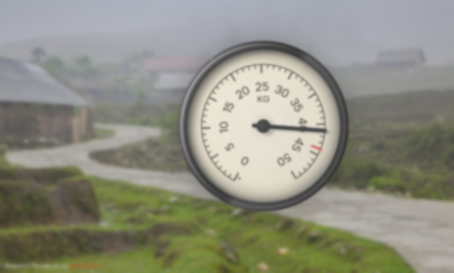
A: **41** kg
